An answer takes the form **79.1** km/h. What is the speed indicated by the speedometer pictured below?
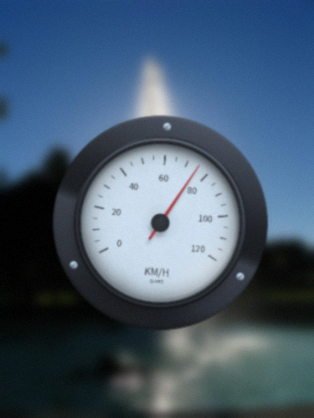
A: **75** km/h
